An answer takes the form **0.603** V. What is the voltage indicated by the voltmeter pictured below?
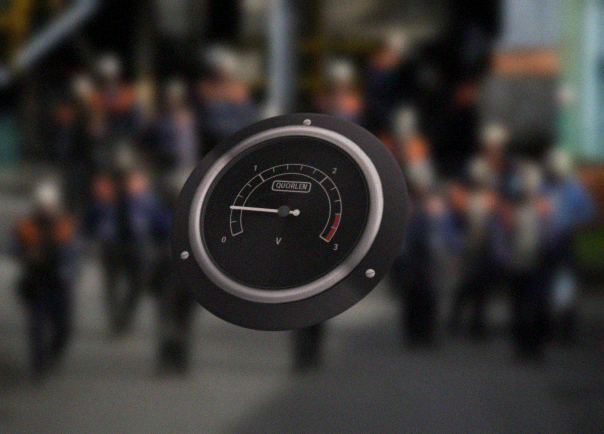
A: **0.4** V
